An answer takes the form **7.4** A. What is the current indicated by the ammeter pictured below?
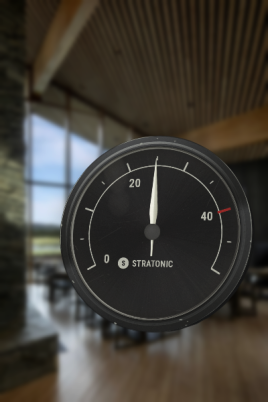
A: **25** A
